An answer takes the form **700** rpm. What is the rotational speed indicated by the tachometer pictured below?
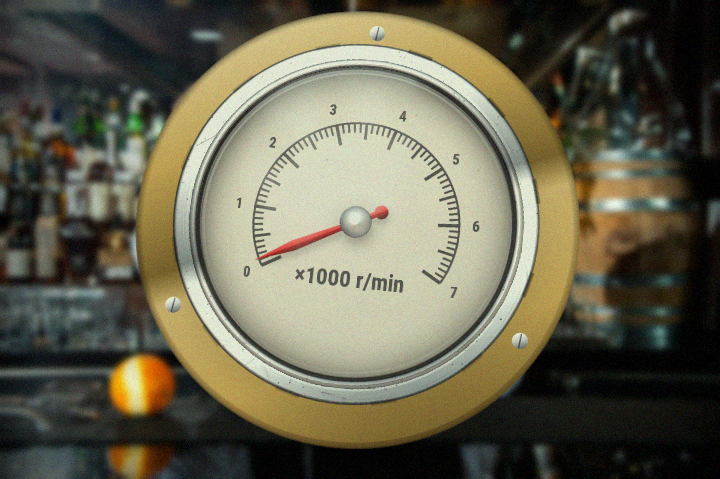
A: **100** rpm
